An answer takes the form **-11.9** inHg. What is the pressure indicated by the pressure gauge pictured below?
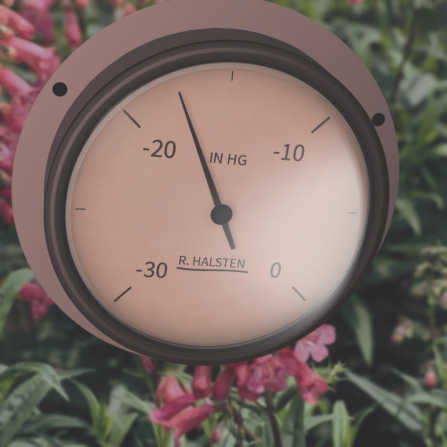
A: **-17.5** inHg
